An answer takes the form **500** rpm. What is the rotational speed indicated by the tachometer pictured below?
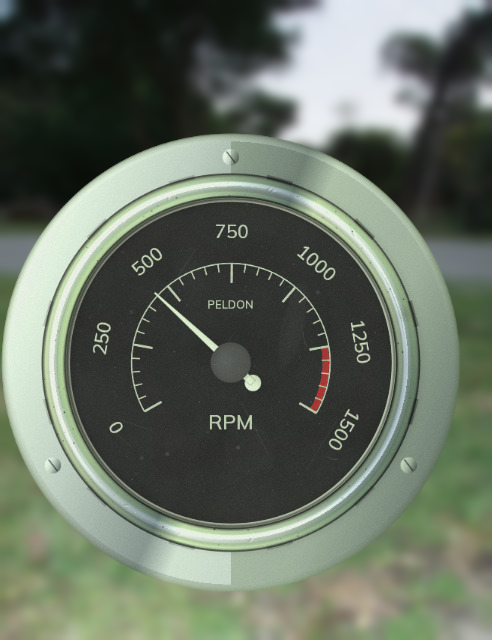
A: **450** rpm
